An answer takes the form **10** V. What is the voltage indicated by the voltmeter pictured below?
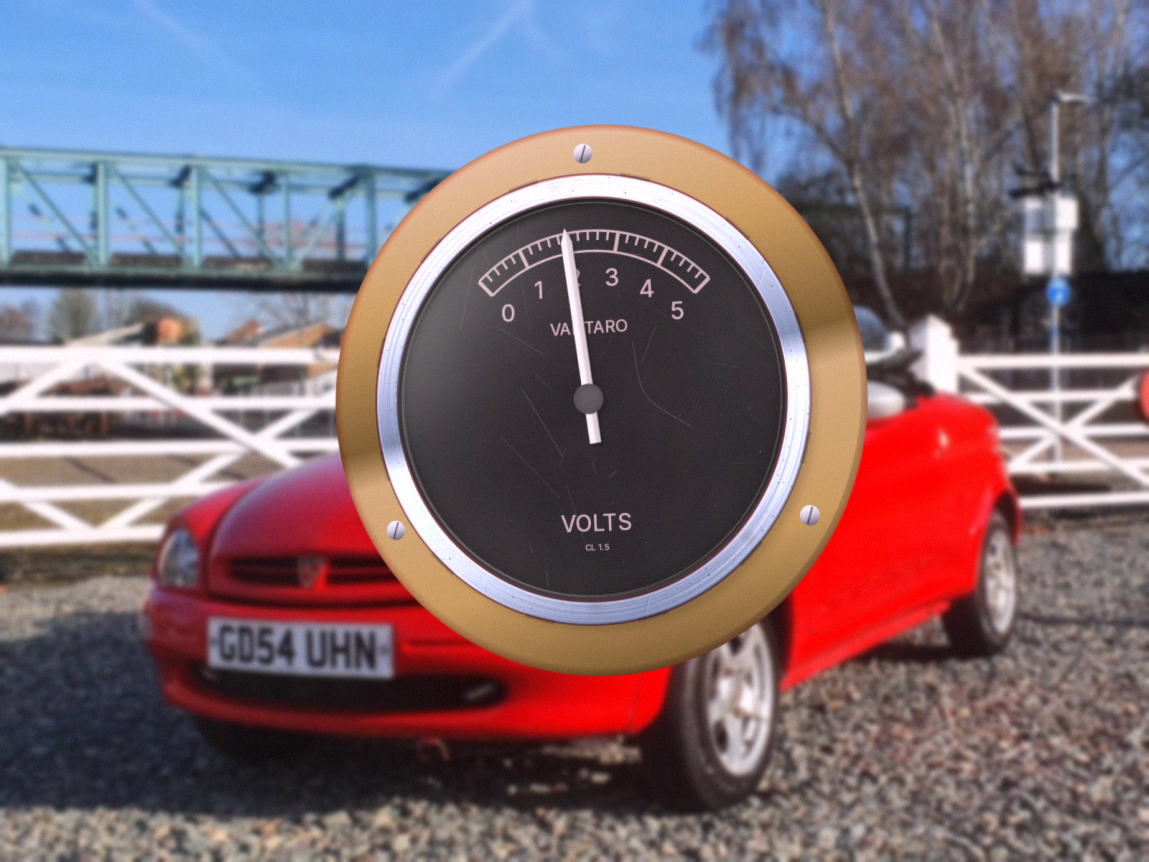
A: **2** V
